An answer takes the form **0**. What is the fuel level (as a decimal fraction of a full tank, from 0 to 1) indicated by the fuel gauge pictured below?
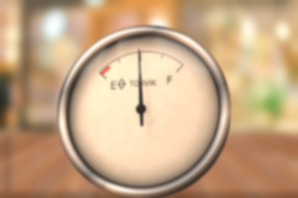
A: **0.5**
